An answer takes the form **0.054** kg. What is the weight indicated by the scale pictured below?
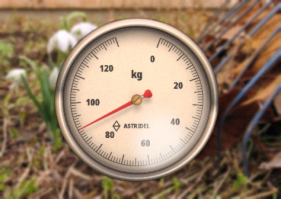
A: **90** kg
